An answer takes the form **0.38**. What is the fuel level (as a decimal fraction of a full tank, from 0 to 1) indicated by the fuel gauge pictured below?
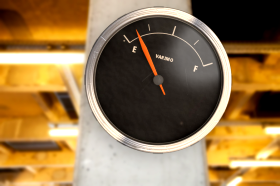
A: **0.125**
